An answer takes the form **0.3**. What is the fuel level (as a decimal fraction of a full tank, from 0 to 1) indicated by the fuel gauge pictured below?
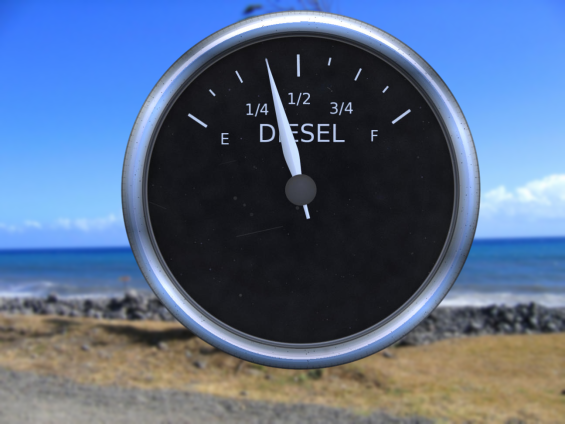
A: **0.375**
